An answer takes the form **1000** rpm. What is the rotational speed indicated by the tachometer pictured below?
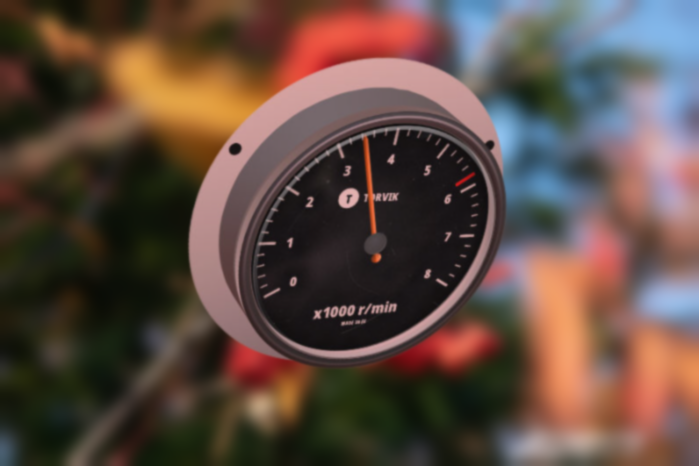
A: **3400** rpm
